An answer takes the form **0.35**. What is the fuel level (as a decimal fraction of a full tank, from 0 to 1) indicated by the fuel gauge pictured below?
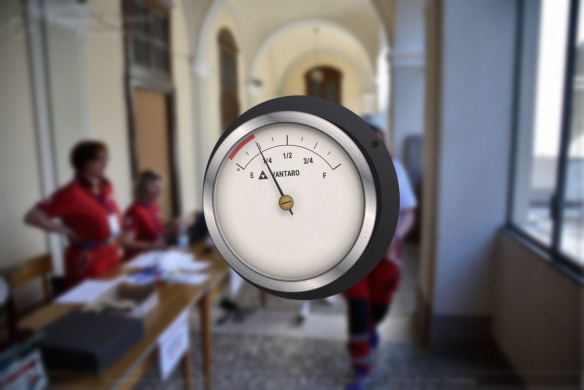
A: **0.25**
